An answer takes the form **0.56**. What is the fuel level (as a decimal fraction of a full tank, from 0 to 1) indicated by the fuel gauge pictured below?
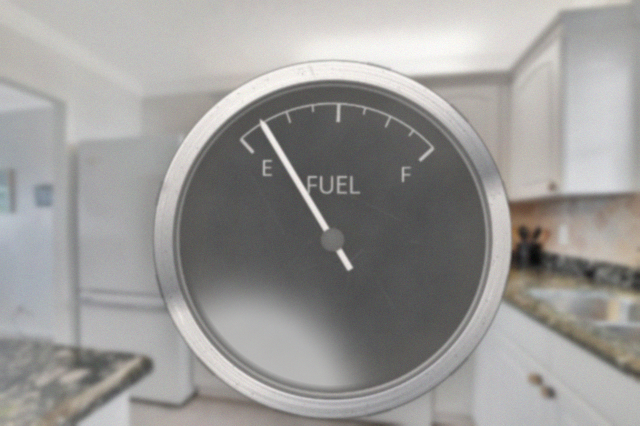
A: **0.125**
